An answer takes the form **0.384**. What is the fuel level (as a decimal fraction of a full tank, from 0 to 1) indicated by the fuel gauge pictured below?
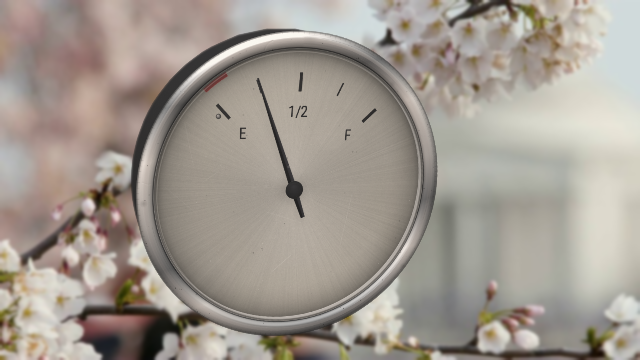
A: **0.25**
